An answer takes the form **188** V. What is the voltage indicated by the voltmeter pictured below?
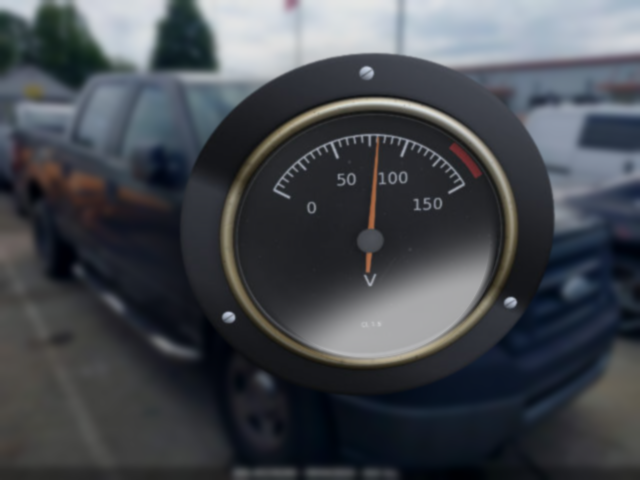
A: **80** V
